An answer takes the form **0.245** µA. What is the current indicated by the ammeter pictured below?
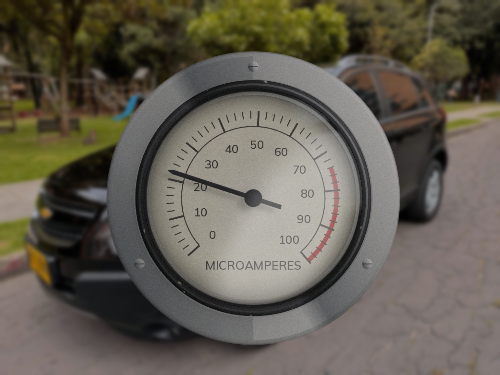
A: **22** µA
